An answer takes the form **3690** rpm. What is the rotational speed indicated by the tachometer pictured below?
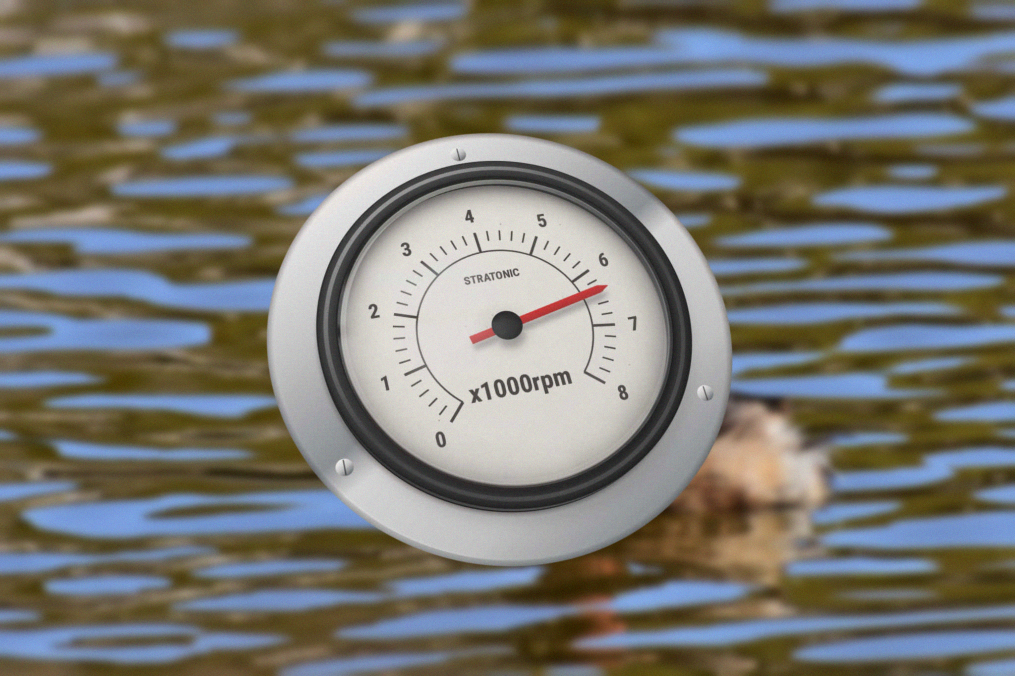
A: **6400** rpm
